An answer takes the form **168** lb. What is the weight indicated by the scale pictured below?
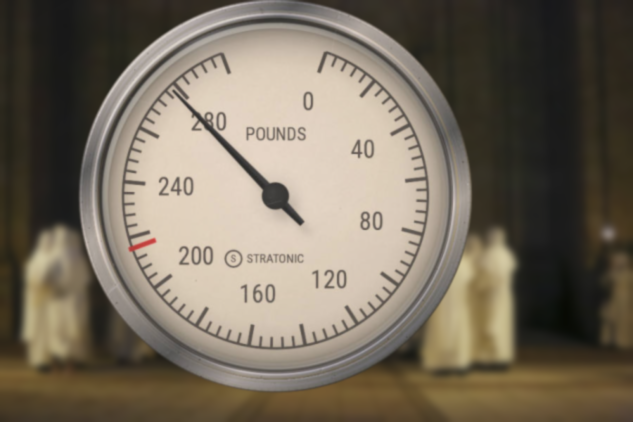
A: **278** lb
